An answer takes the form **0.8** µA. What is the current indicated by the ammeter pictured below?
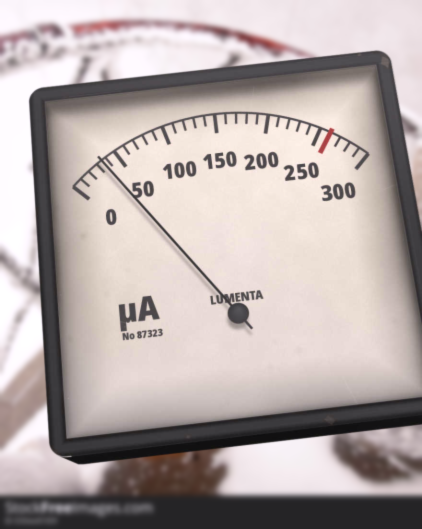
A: **35** µA
